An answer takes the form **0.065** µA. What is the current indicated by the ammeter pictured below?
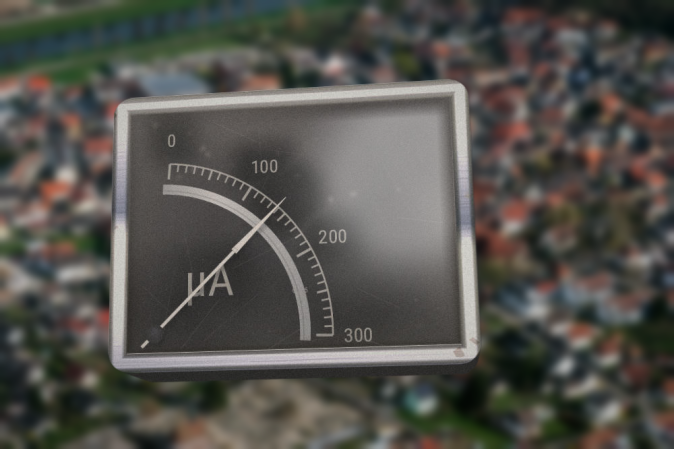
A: **140** µA
